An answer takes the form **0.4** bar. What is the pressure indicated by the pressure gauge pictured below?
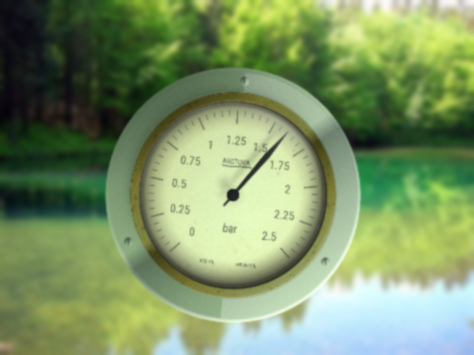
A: **1.6** bar
